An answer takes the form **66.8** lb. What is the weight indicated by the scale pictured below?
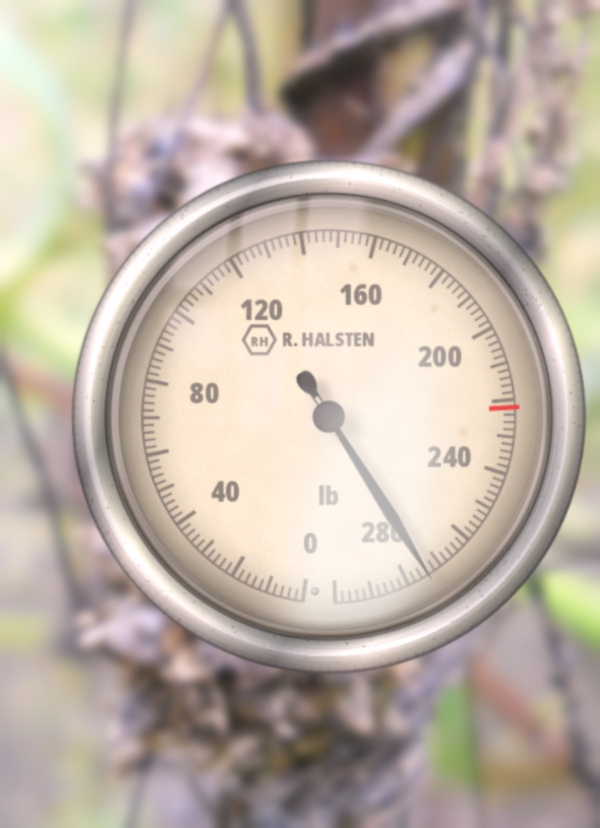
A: **274** lb
